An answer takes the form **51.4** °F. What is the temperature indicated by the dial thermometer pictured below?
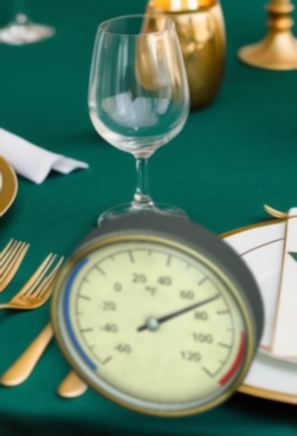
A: **70** °F
